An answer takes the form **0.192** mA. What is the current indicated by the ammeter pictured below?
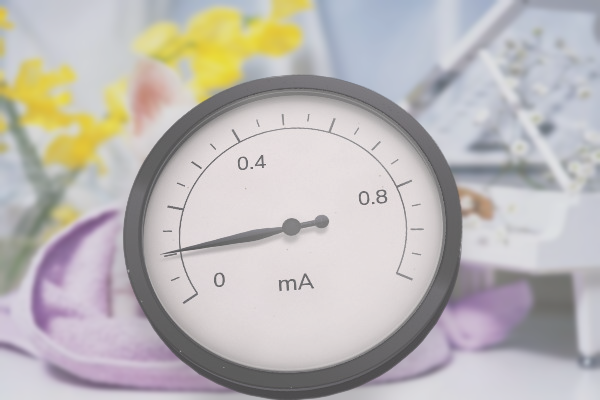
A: **0.1** mA
